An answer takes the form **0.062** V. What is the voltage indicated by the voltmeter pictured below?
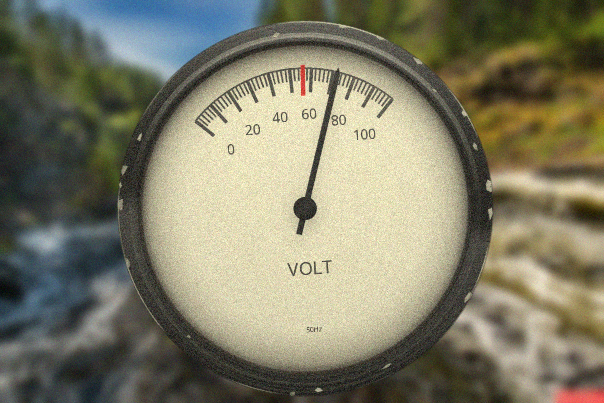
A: **72** V
